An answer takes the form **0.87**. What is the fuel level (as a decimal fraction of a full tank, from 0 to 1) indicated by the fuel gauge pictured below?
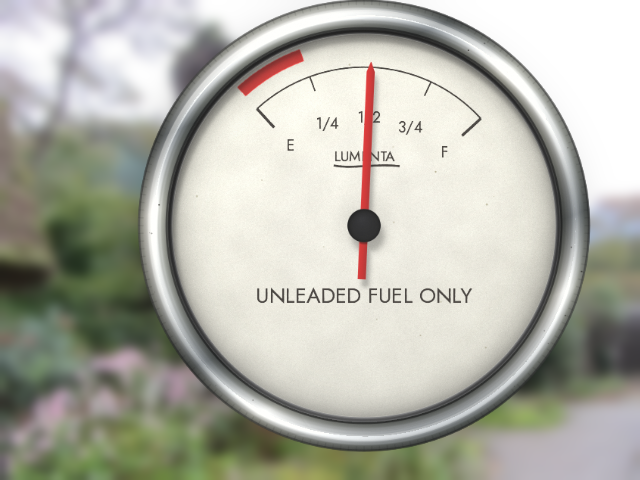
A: **0.5**
